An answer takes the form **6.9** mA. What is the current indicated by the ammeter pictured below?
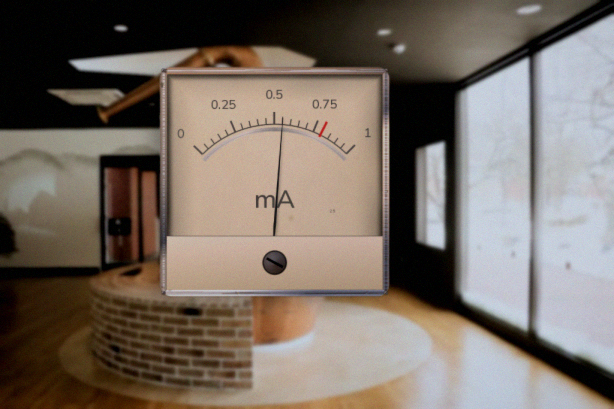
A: **0.55** mA
